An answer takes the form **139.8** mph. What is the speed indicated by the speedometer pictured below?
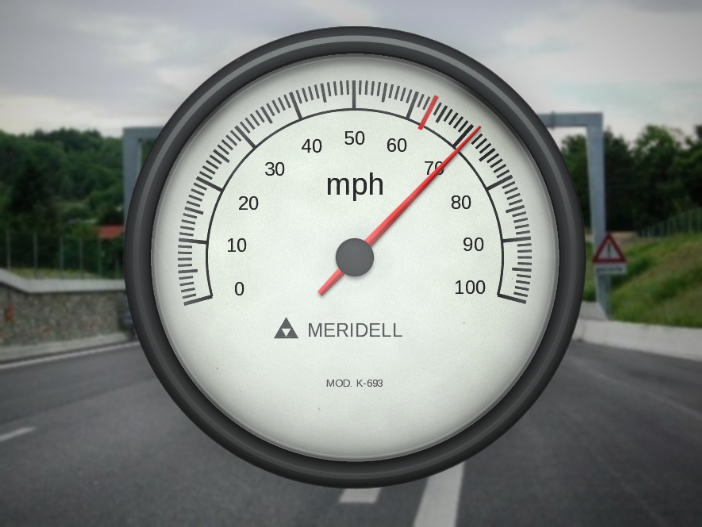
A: **71** mph
